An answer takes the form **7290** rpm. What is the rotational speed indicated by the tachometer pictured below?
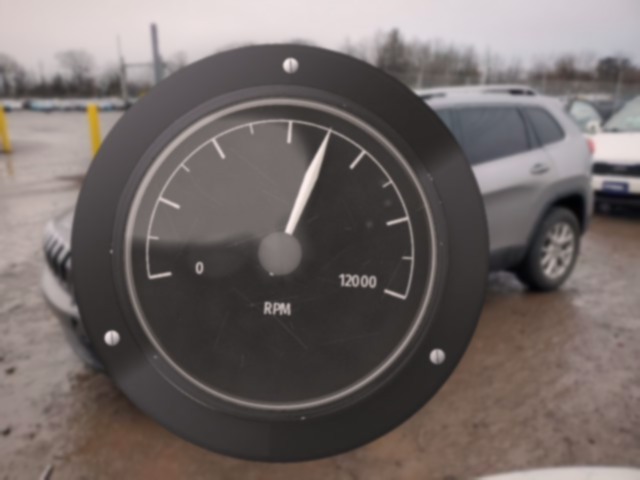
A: **7000** rpm
